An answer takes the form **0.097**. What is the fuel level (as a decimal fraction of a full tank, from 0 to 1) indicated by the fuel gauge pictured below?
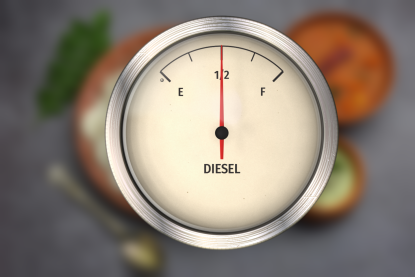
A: **0.5**
